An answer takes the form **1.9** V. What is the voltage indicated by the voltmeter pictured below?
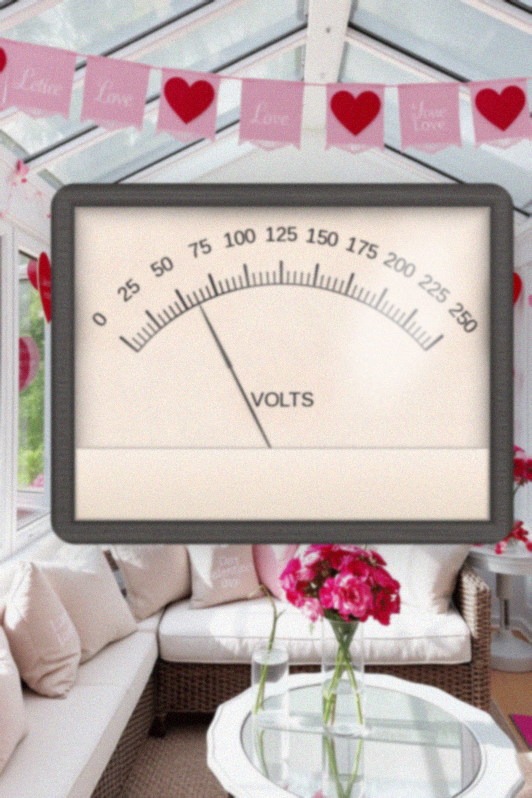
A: **60** V
